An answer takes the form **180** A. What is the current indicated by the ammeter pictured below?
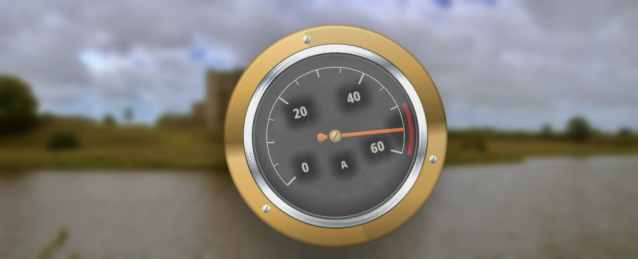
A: **55** A
